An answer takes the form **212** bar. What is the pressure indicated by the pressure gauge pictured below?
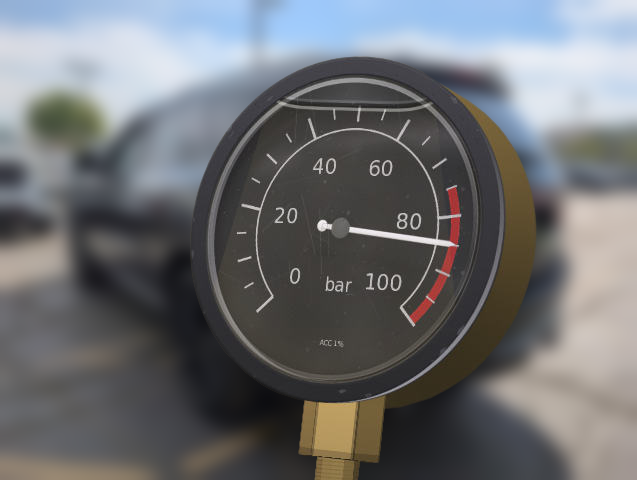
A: **85** bar
